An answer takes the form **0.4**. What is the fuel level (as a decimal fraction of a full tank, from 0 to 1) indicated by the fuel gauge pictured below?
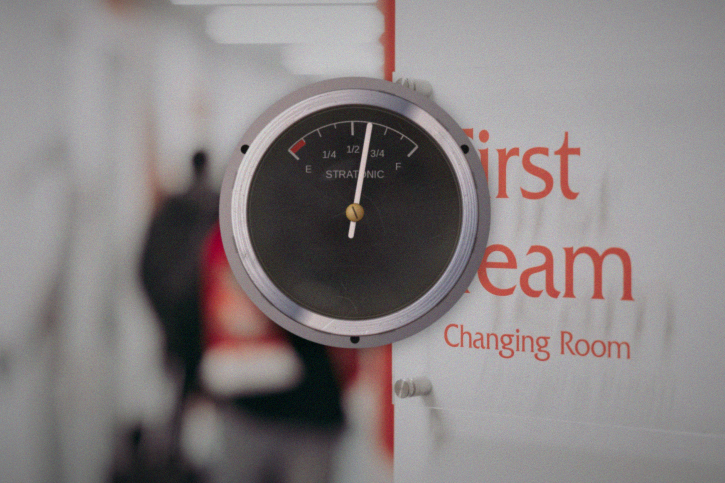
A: **0.625**
